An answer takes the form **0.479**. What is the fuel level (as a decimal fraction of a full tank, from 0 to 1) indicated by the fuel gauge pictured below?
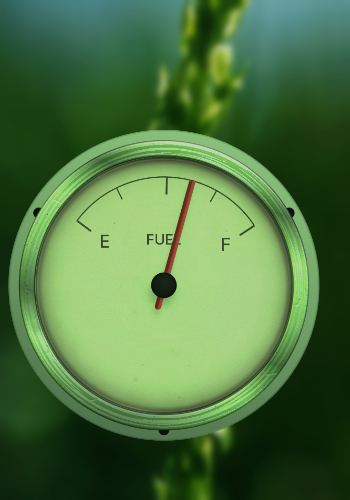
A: **0.625**
